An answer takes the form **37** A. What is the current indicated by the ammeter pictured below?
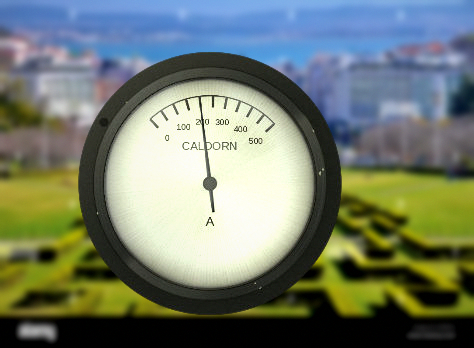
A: **200** A
